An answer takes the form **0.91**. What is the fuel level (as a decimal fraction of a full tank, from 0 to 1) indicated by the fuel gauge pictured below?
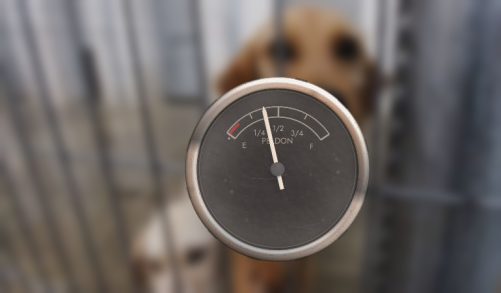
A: **0.375**
